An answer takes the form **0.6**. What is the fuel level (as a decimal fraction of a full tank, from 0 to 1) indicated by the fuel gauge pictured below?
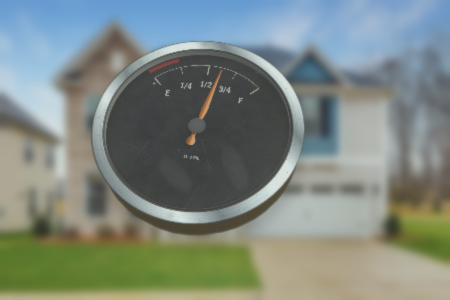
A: **0.625**
